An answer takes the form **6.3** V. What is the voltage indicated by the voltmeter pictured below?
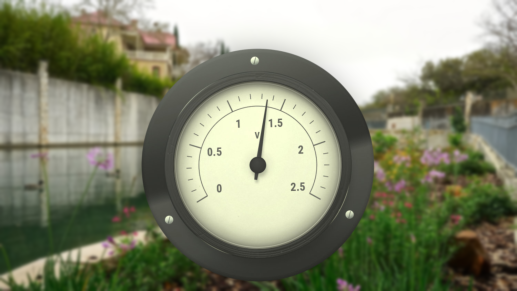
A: **1.35** V
